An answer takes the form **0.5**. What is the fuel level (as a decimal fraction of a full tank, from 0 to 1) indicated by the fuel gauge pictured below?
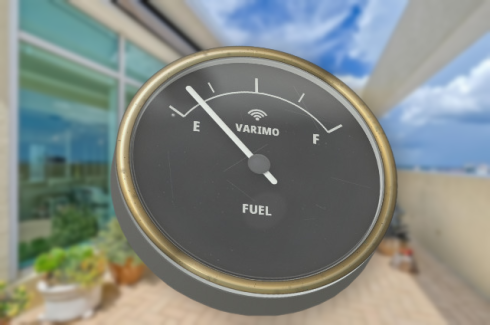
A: **0.125**
